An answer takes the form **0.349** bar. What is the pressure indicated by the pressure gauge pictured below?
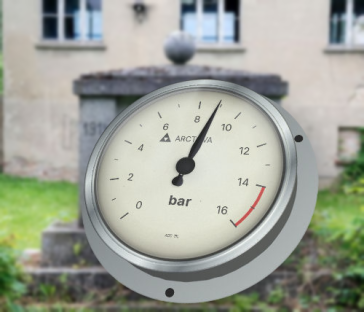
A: **9** bar
